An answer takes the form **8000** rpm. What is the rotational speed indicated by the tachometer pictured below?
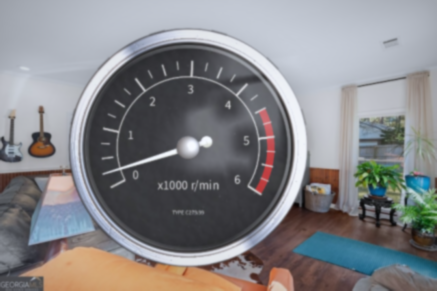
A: **250** rpm
